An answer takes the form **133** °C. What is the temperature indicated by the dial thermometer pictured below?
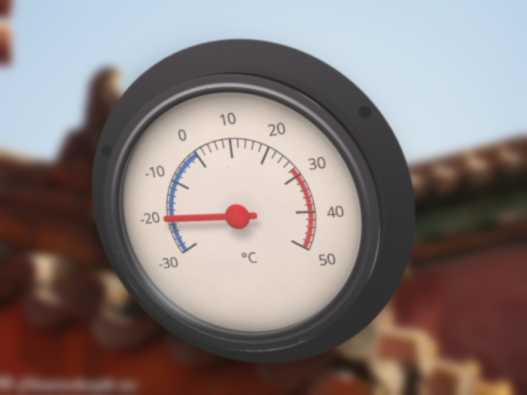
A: **-20** °C
